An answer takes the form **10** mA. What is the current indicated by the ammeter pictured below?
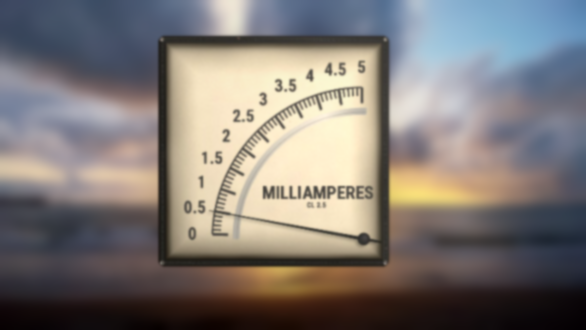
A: **0.5** mA
